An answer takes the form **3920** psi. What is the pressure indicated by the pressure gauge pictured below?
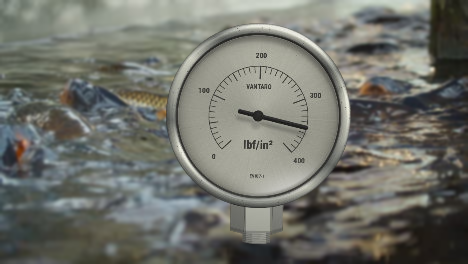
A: **350** psi
